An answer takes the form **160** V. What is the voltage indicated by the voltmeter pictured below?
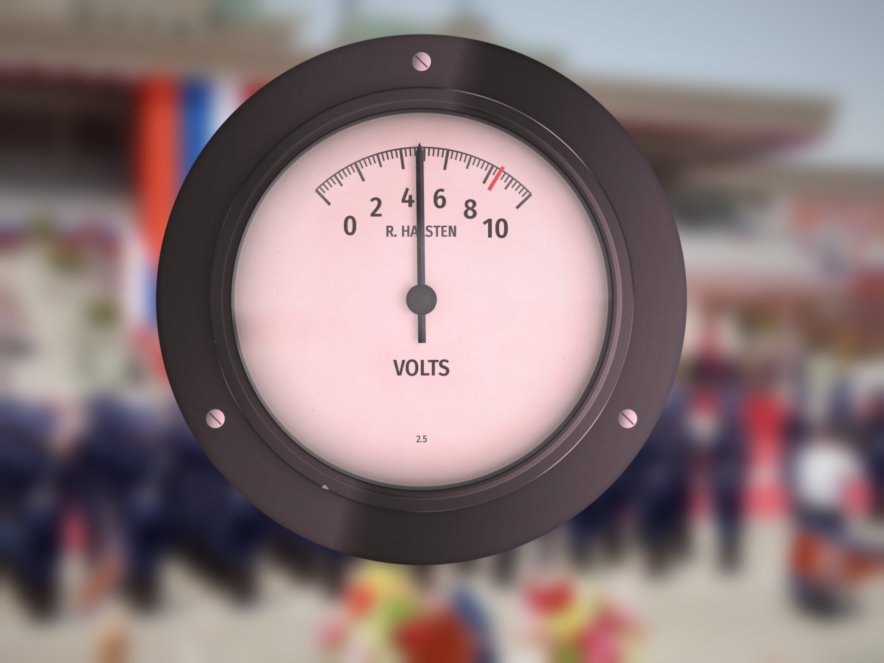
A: **4.8** V
